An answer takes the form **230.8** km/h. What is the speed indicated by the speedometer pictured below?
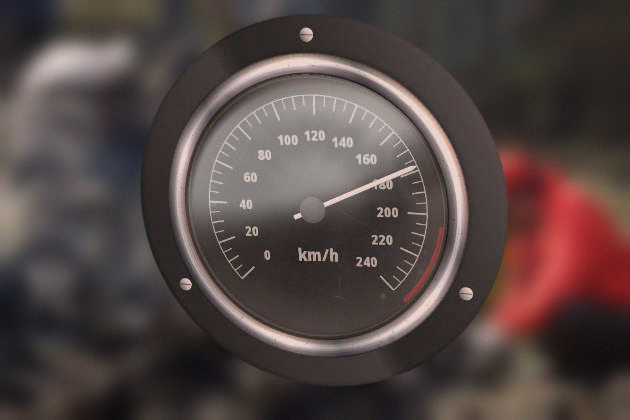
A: **177.5** km/h
